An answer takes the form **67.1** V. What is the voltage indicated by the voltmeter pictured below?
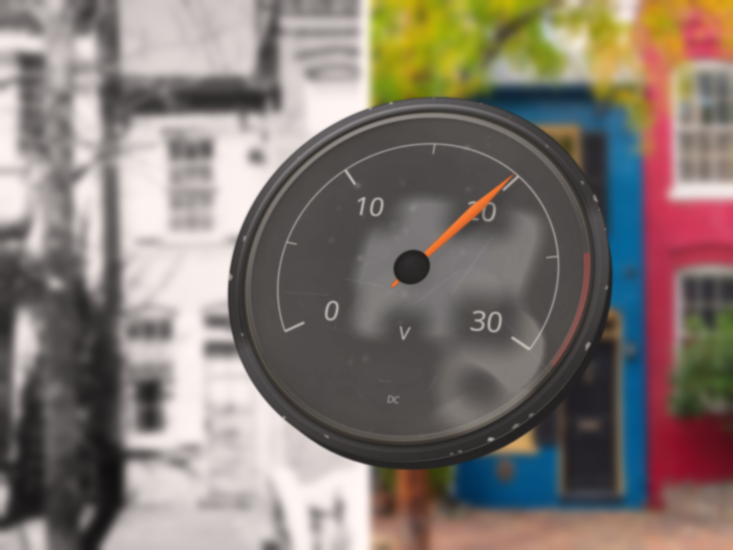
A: **20** V
